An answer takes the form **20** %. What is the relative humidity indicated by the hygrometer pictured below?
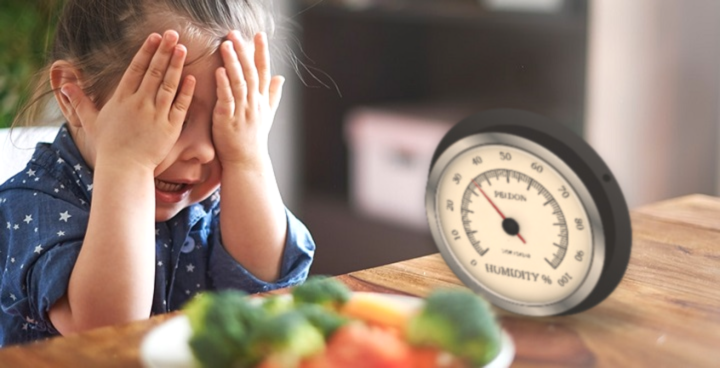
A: **35** %
